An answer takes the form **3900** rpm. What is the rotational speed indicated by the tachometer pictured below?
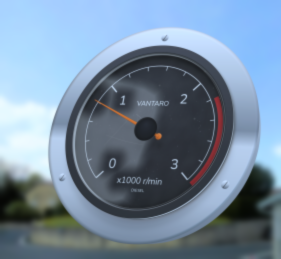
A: **800** rpm
